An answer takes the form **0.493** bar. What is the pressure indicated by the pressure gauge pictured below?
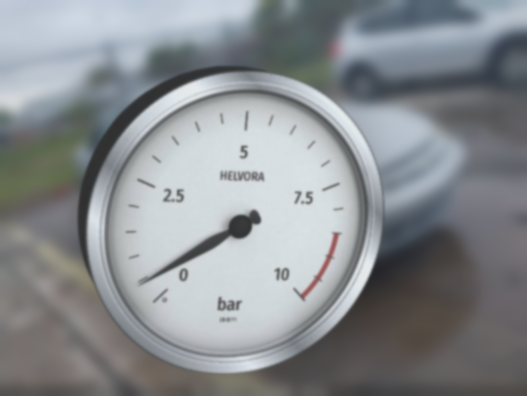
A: **0.5** bar
